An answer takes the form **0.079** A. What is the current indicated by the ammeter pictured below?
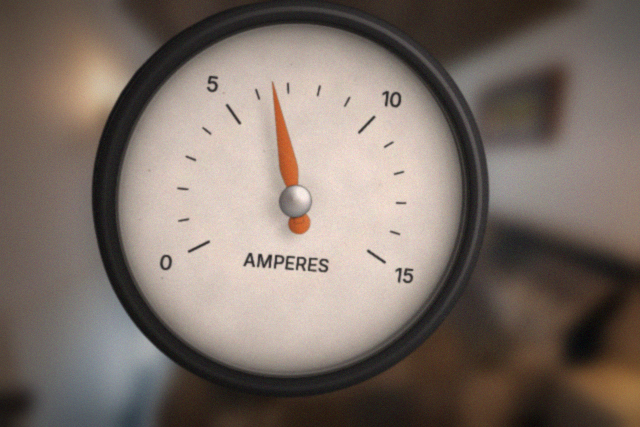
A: **6.5** A
